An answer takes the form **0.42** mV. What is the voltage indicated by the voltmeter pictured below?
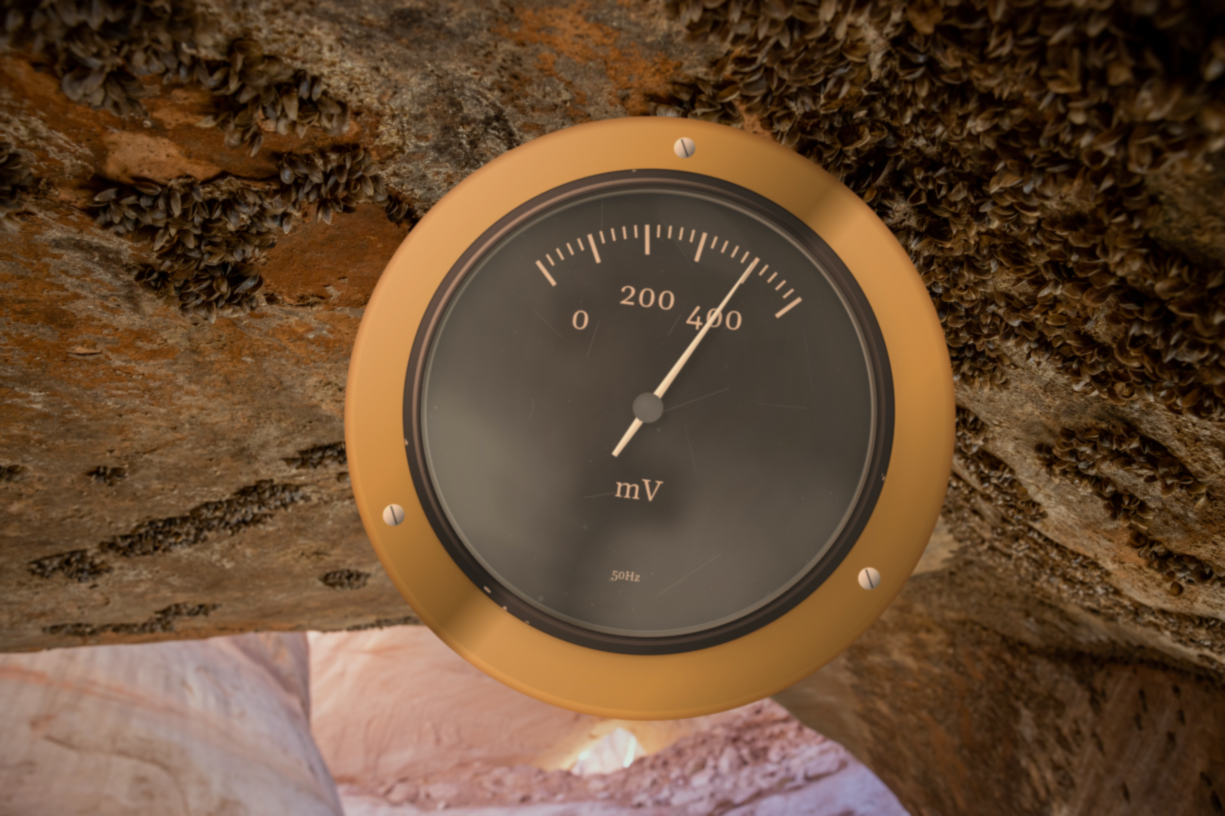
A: **400** mV
